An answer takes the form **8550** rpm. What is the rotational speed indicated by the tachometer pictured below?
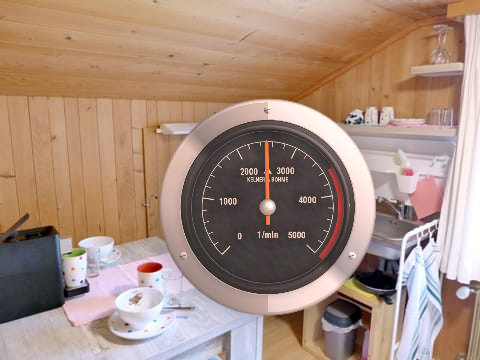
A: **2500** rpm
